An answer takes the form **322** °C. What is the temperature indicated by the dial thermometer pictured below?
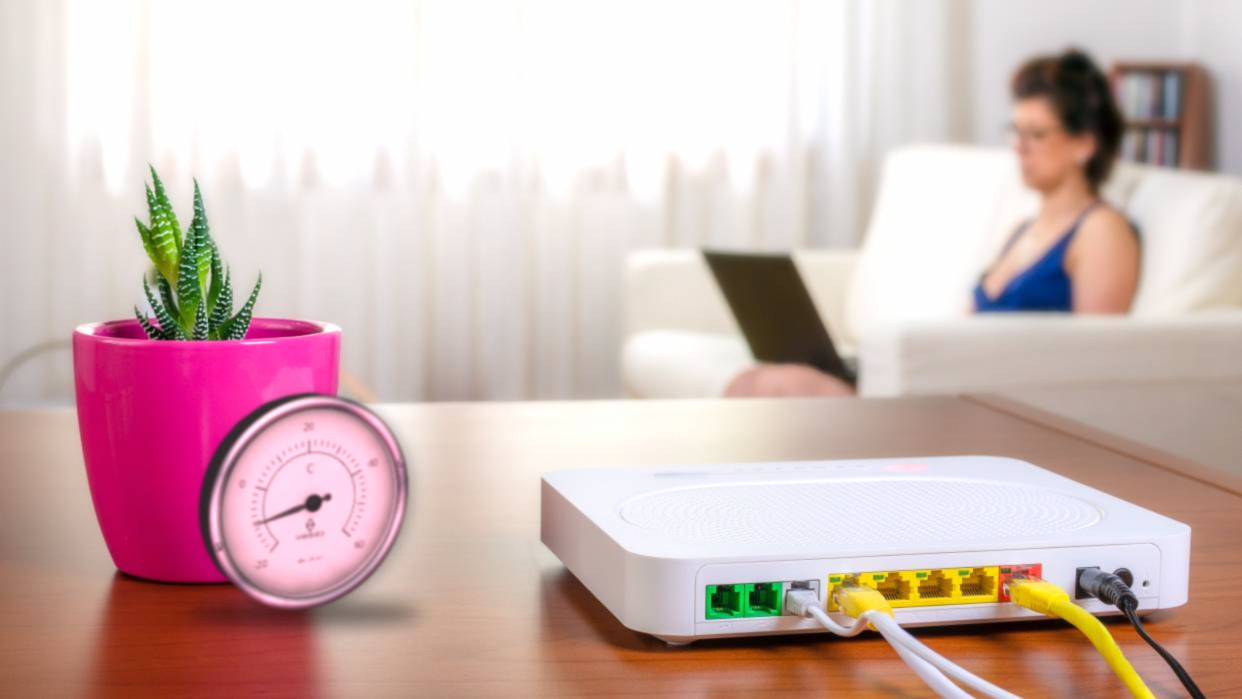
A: **-10** °C
